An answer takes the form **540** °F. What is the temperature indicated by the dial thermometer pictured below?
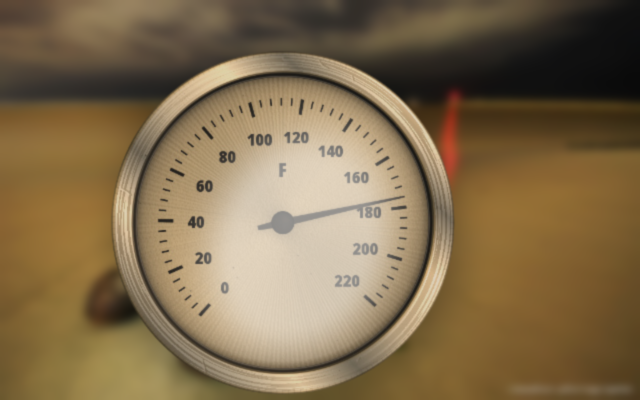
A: **176** °F
